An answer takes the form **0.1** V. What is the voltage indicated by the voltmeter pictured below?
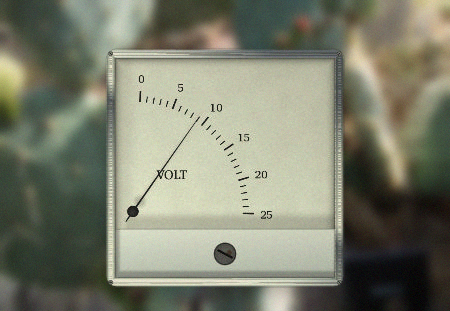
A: **9** V
